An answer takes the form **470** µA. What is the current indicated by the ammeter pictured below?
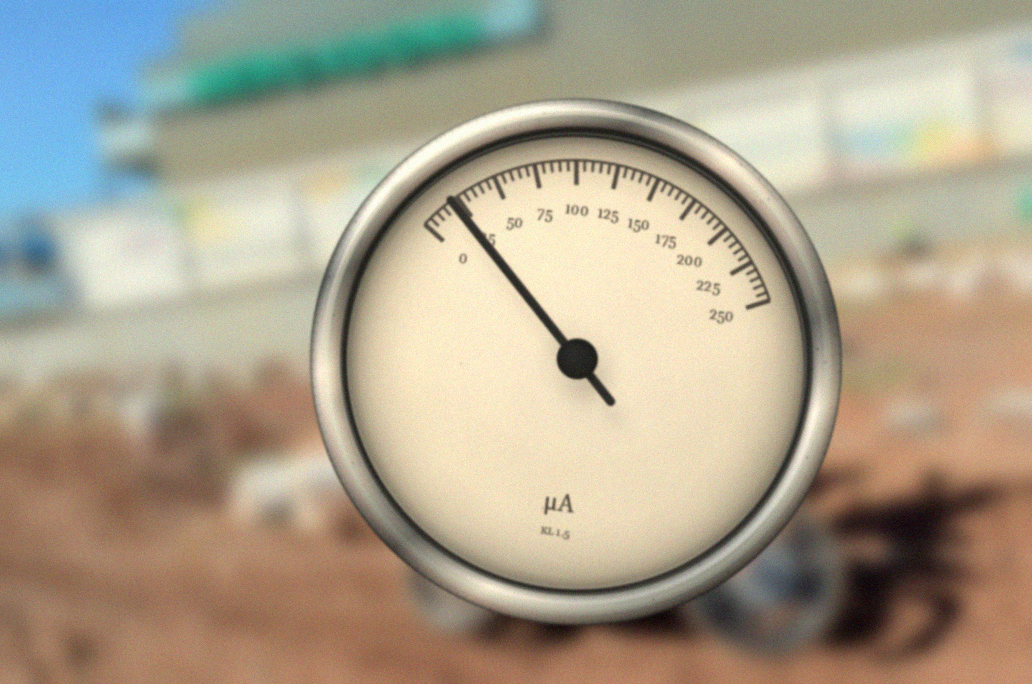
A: **20** µA
